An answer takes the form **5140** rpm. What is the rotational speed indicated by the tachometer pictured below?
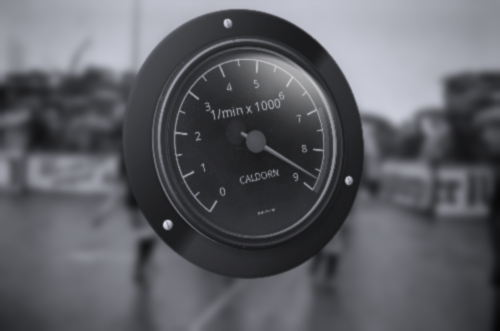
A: **8750** rpm
